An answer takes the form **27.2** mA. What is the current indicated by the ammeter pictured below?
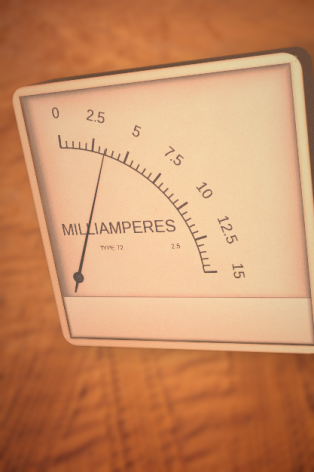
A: **3.5** mA
